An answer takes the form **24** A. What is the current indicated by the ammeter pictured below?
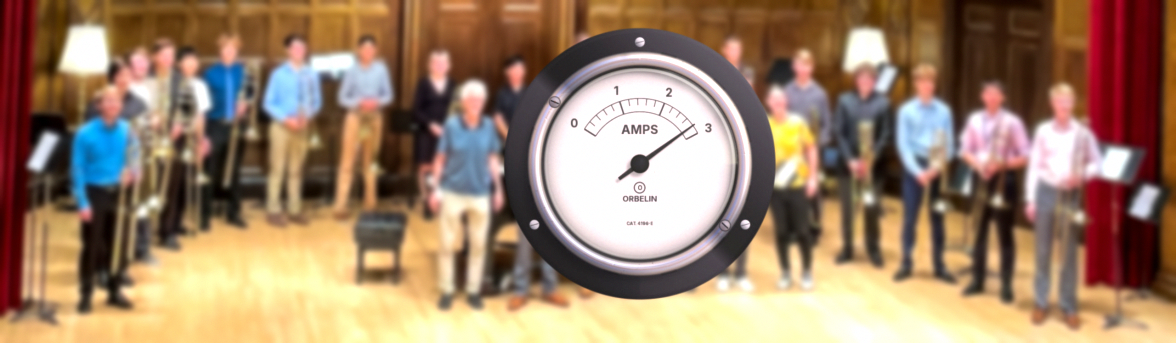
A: **2.8** A
